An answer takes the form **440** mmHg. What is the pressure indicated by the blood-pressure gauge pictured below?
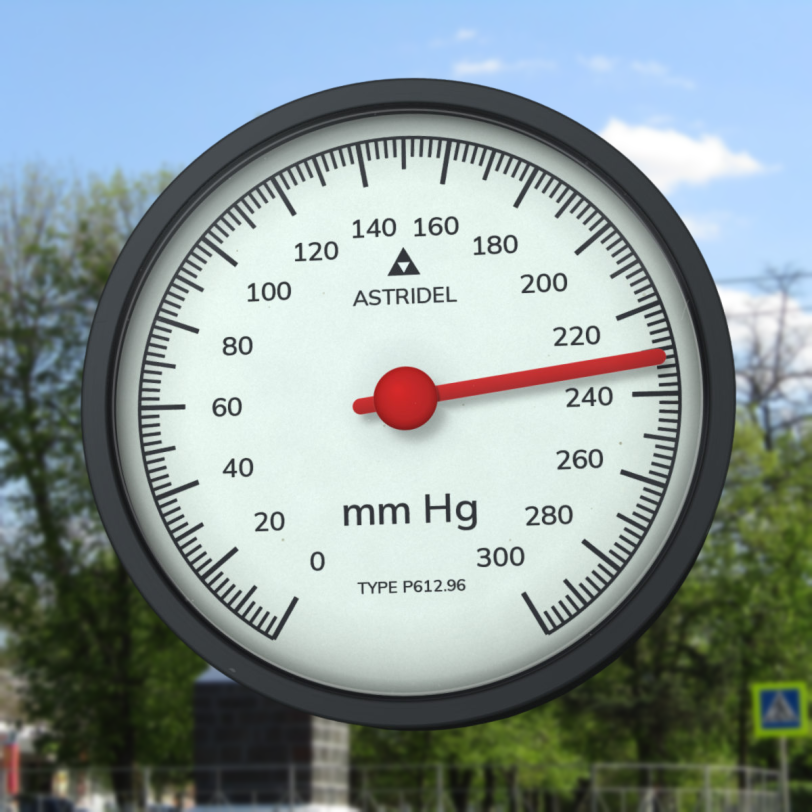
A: **232** mmHg
